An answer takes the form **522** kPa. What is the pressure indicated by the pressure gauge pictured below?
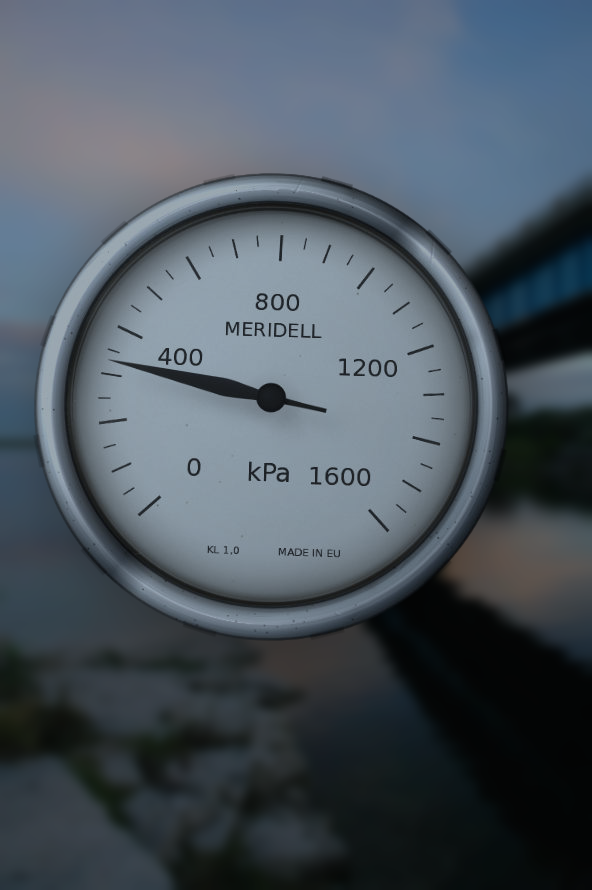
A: **325** kPa
